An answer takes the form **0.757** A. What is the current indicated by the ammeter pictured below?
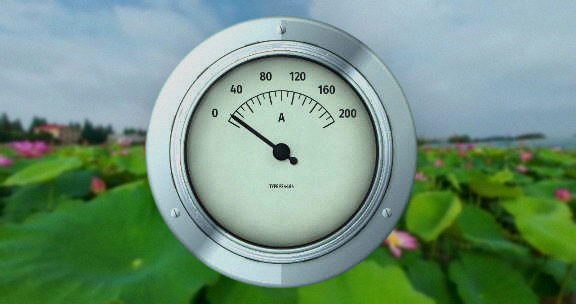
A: **10** A
